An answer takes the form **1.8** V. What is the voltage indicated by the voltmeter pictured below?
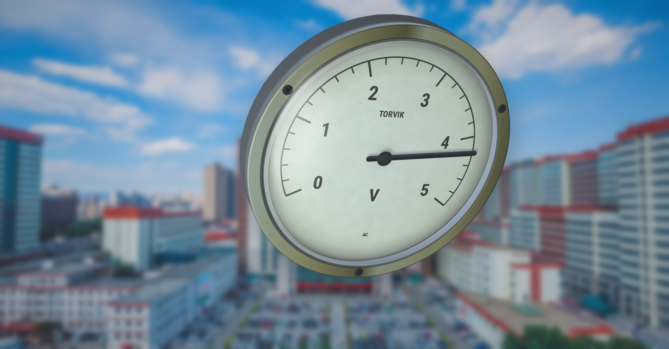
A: **4.2** V
